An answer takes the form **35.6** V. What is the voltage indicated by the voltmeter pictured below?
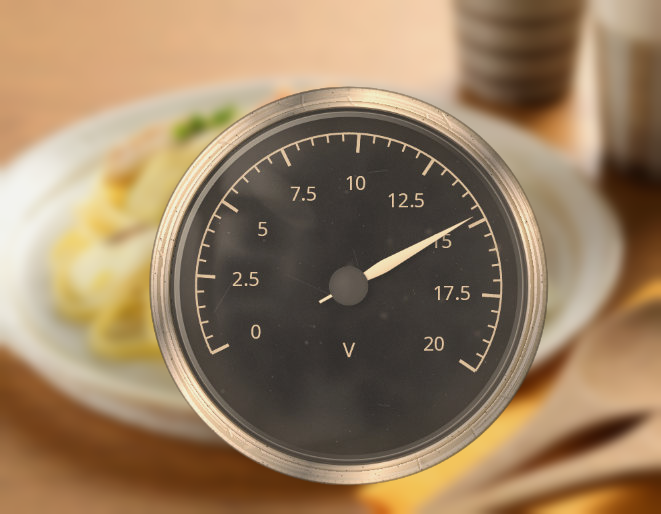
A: **14.75** V
